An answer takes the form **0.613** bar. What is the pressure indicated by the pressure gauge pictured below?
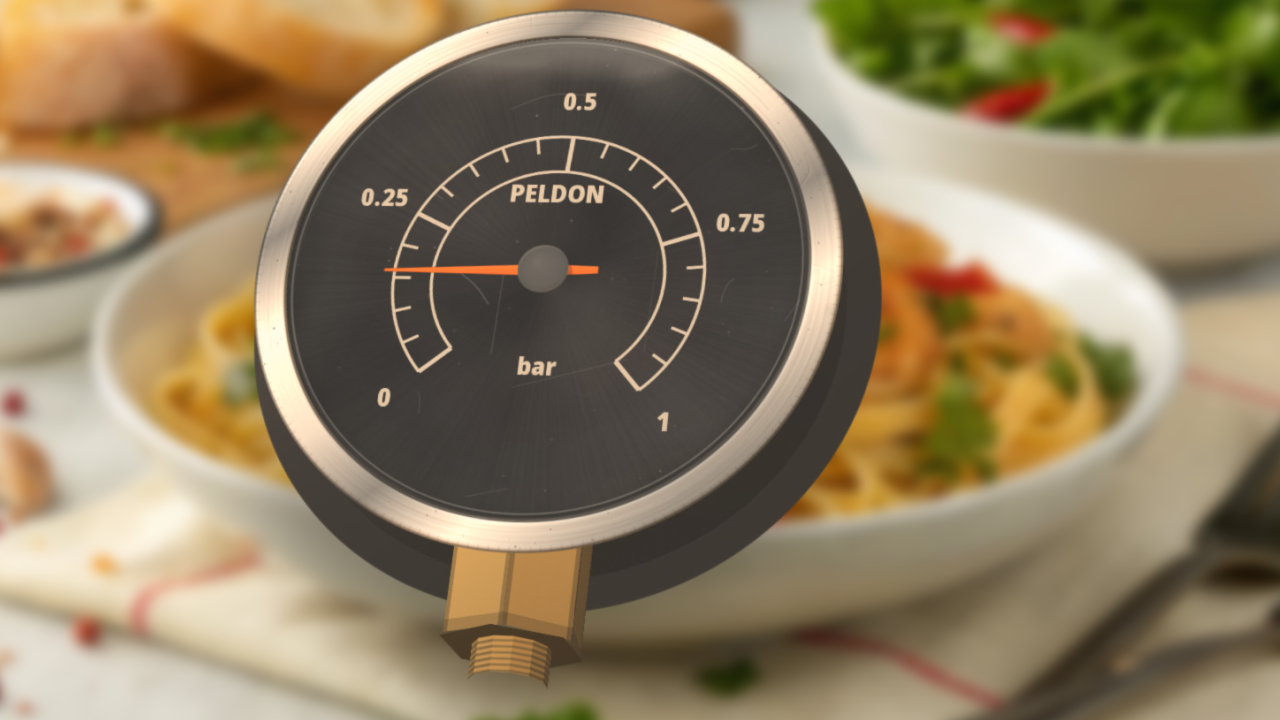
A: **0.15** bar
